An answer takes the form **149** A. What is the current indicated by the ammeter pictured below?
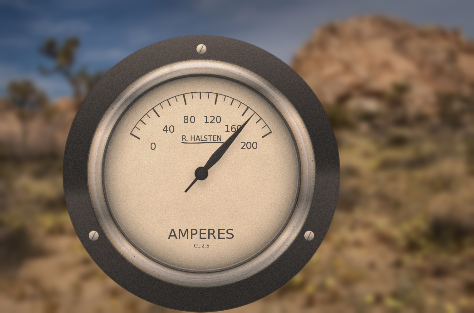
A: **170** A
